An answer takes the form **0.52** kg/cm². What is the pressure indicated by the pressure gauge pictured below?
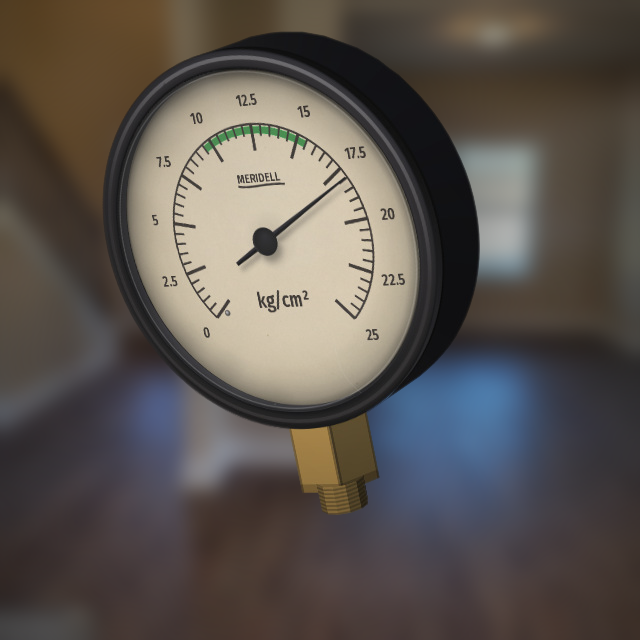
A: **18** kg/cm²
